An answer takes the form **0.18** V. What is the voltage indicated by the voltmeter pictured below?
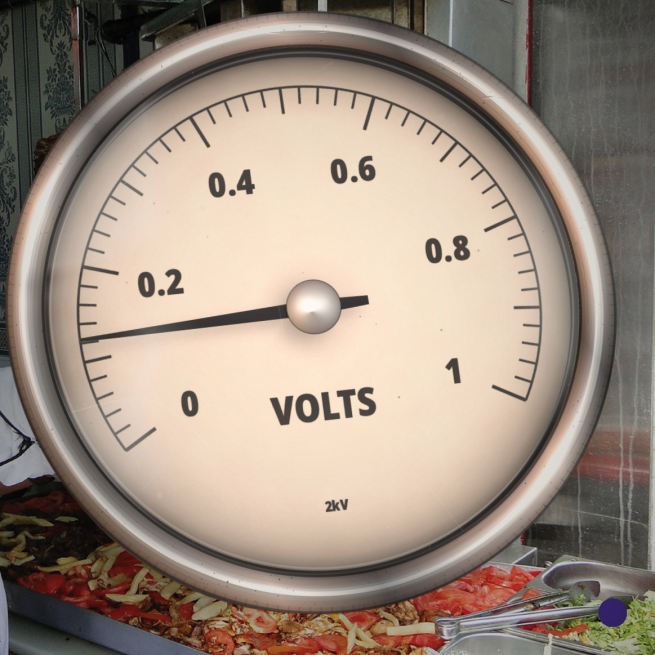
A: **0.12** V
